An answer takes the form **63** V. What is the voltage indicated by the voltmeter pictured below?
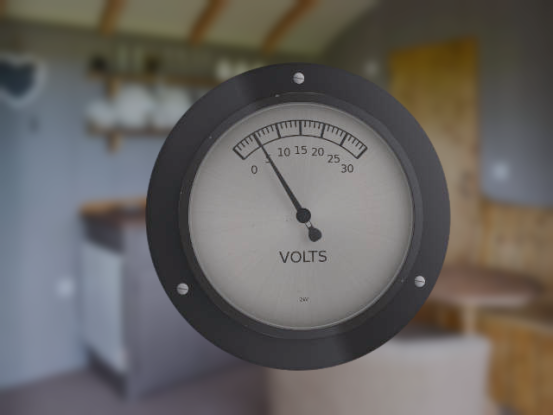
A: **5** V
